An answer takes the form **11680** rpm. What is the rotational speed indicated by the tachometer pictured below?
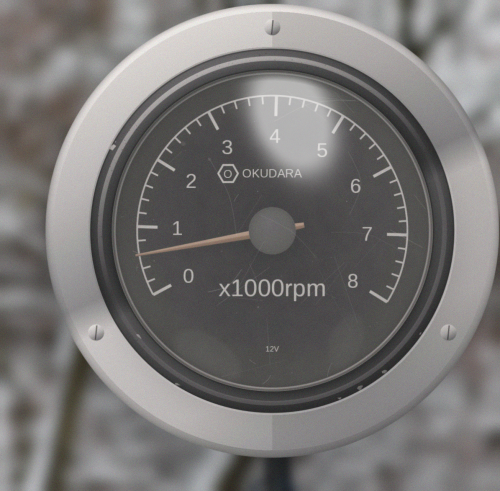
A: **600** rpm
